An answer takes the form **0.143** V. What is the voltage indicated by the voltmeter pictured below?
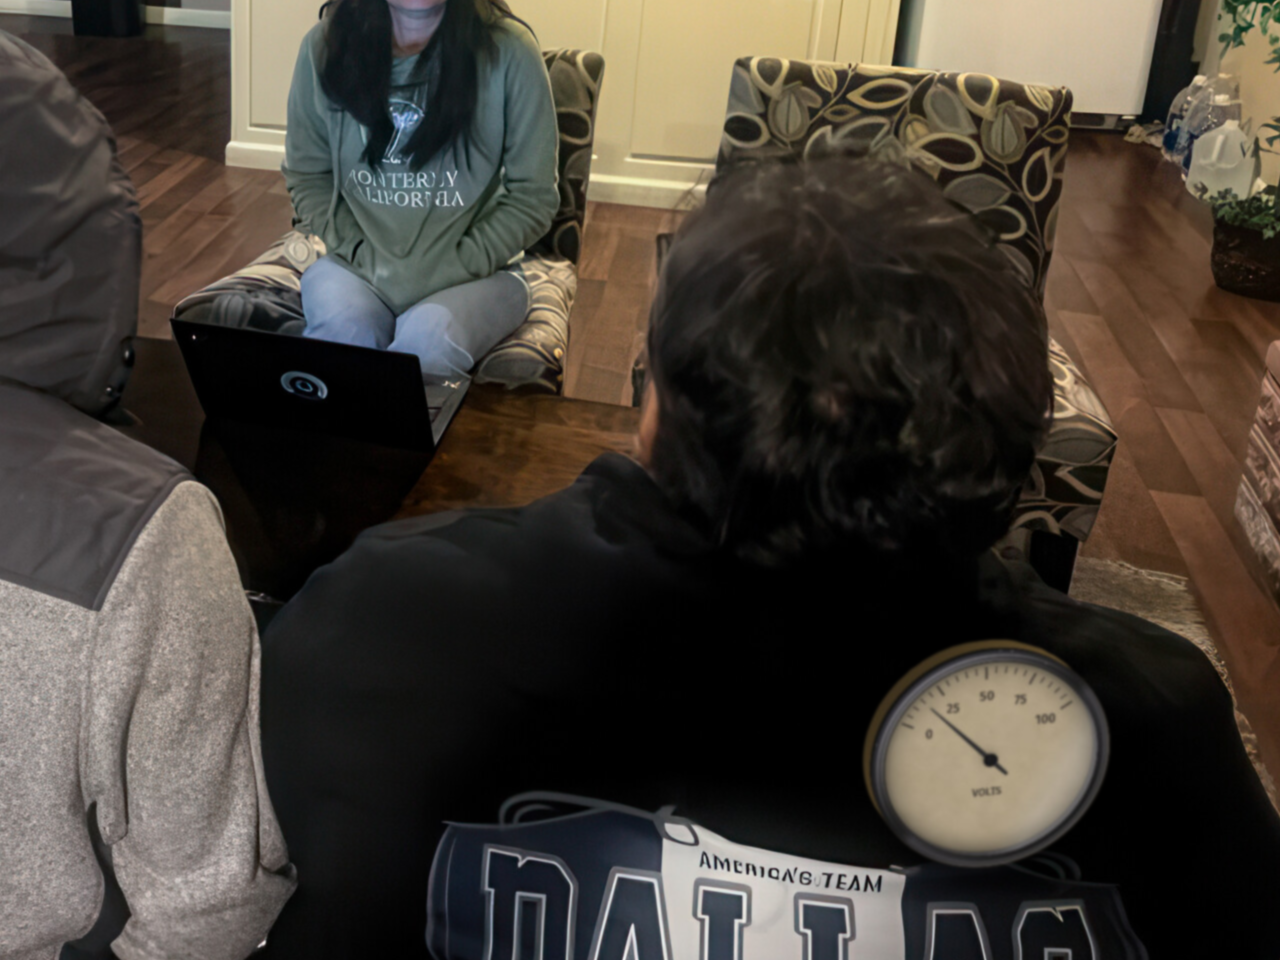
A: **15** V
